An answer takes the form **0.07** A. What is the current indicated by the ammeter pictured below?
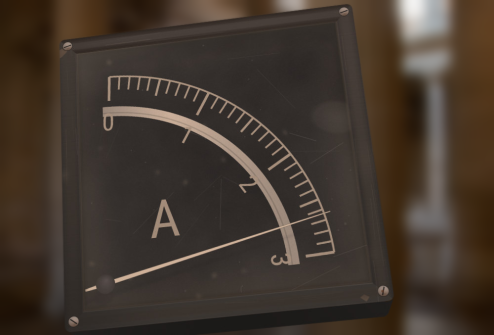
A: **2.65** A
